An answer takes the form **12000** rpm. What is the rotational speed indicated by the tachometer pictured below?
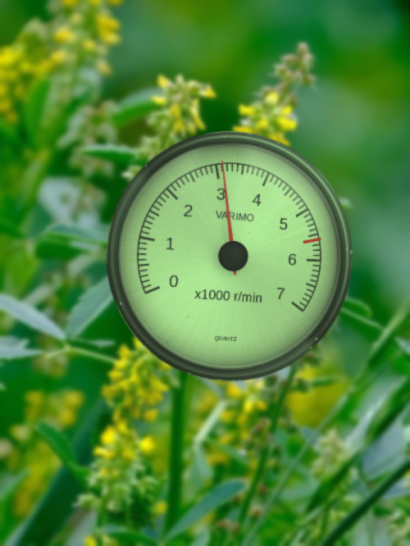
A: **3100** rpm
